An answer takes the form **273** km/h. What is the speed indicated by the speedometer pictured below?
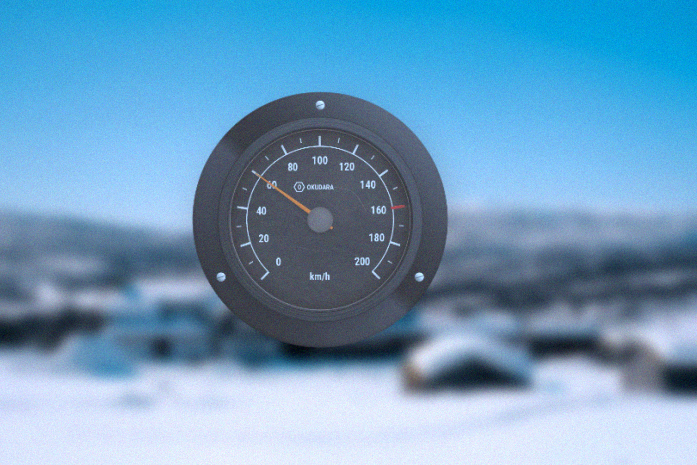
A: **60** km/h
